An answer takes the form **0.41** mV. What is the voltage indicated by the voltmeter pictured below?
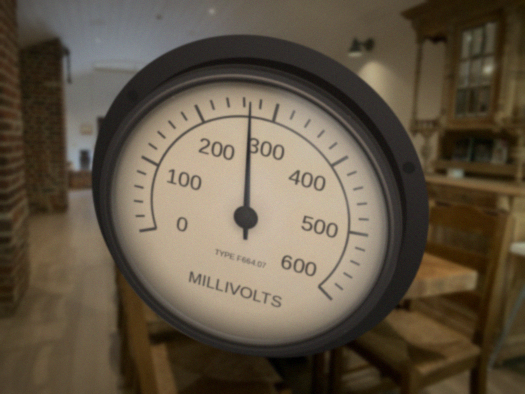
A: **270** mV
